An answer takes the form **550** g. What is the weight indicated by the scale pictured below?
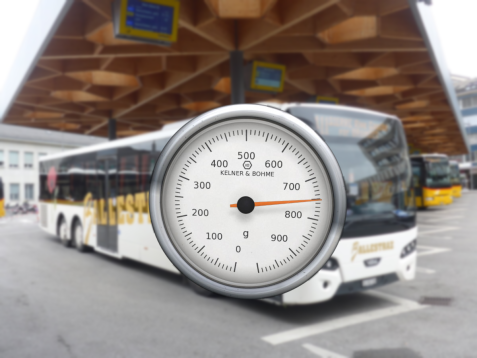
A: **750** g
